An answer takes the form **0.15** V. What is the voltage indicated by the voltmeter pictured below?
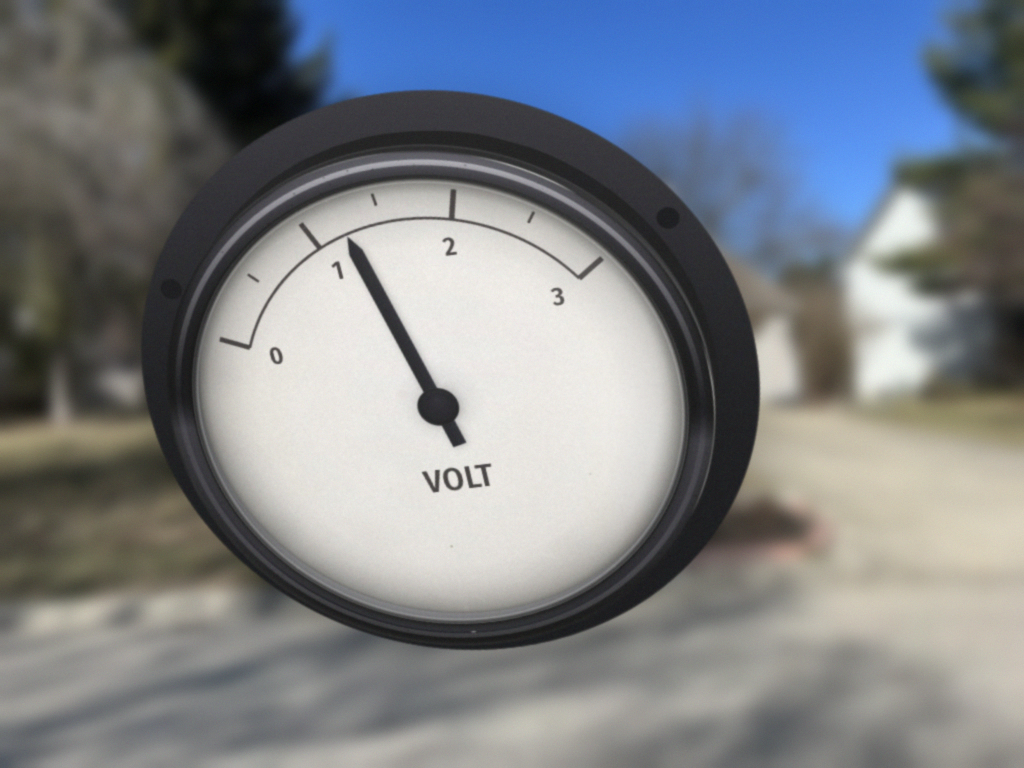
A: **1.25** V
